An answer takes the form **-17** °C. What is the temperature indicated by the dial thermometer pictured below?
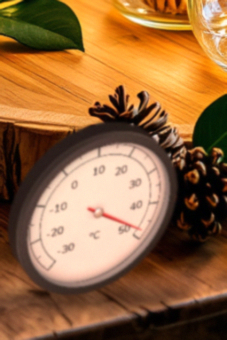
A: **47.5** °C
